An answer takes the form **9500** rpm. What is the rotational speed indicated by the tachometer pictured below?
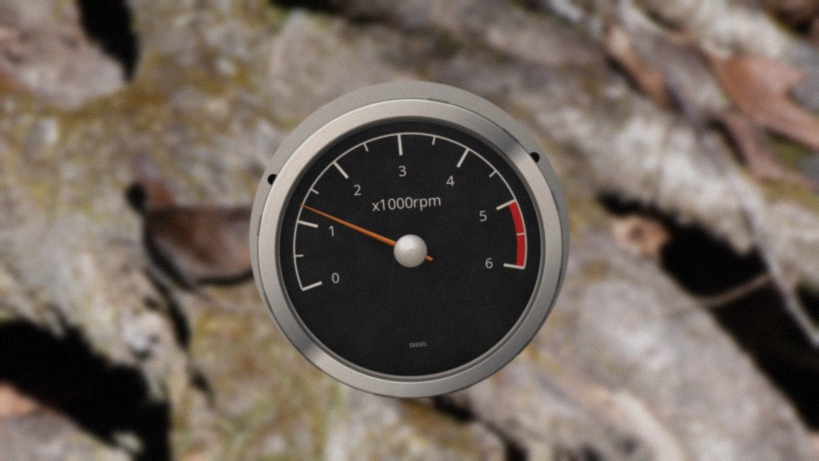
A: **1250** rpm
